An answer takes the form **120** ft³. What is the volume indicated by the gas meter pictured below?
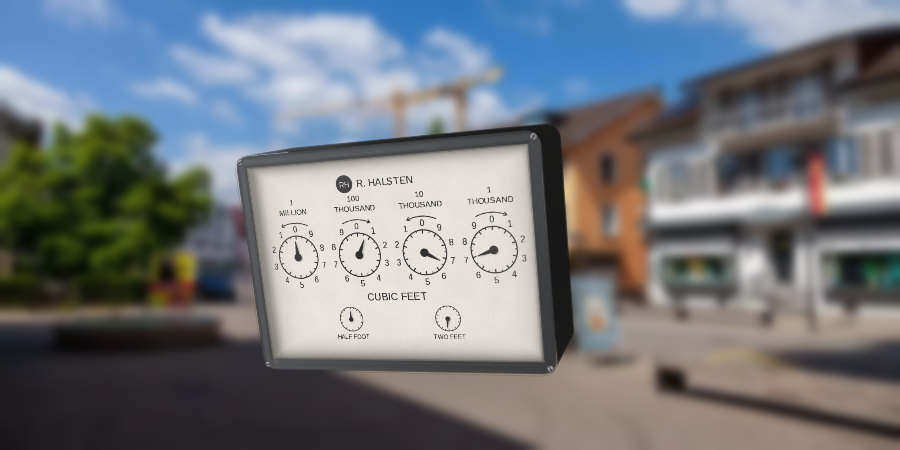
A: **6700** ft³
